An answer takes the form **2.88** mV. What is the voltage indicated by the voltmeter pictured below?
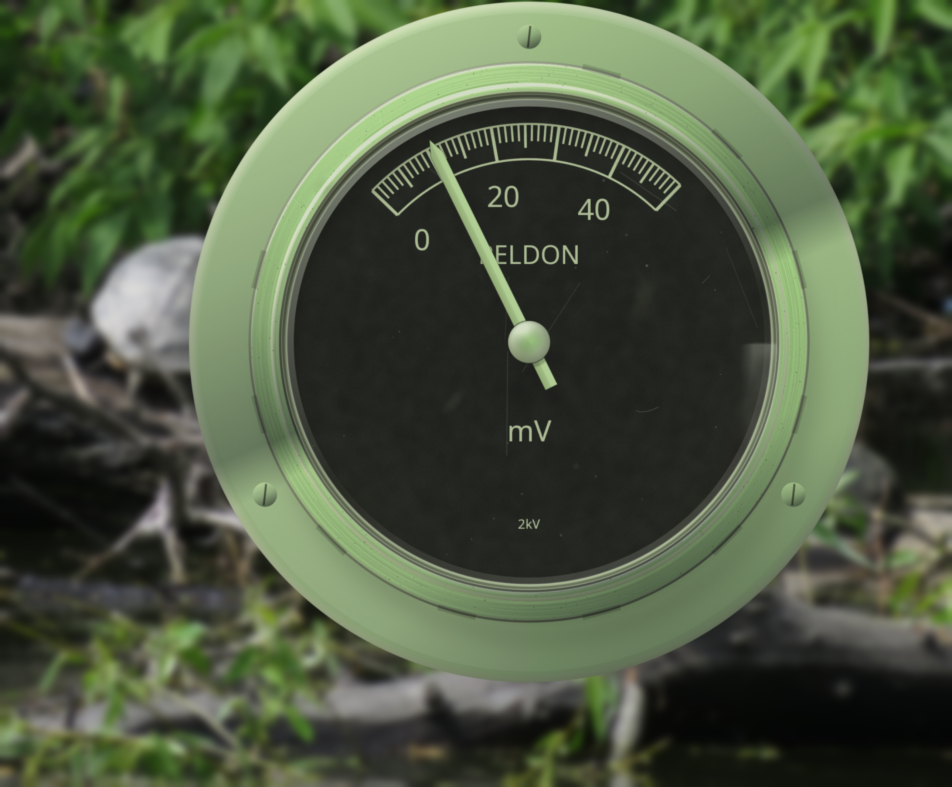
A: **11** mV
